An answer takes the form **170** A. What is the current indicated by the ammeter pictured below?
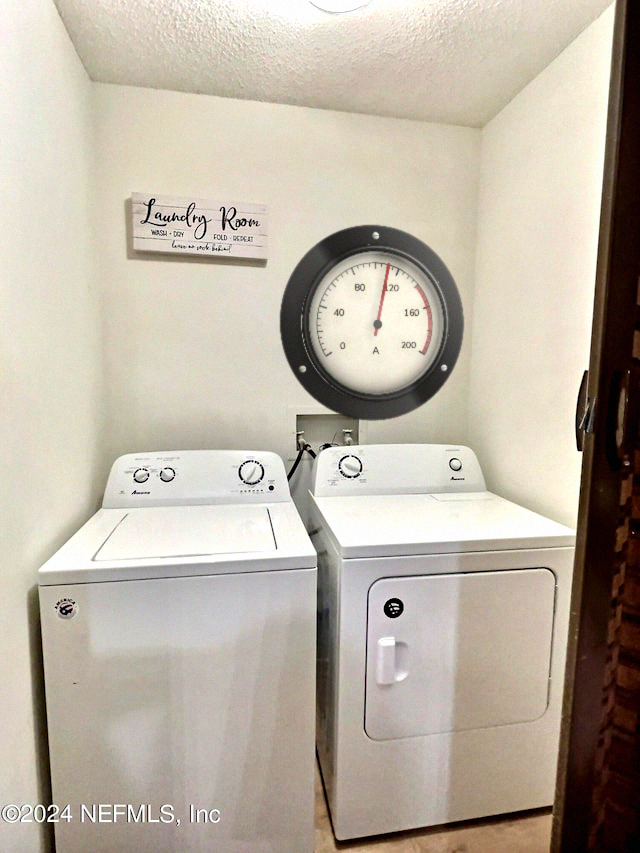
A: **110** A
